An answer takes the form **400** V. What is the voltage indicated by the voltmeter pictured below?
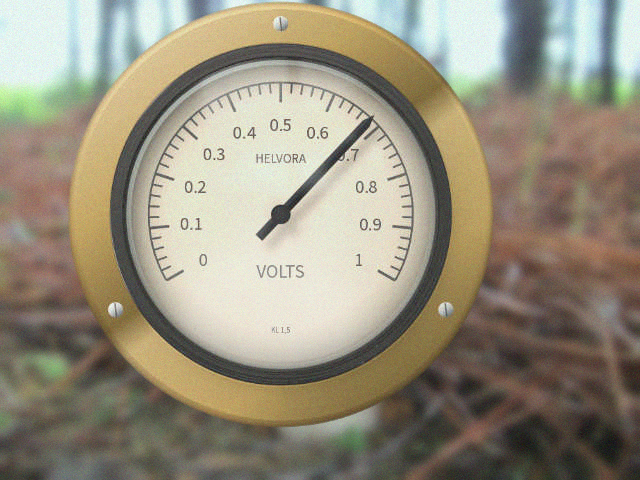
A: **0.68** V
